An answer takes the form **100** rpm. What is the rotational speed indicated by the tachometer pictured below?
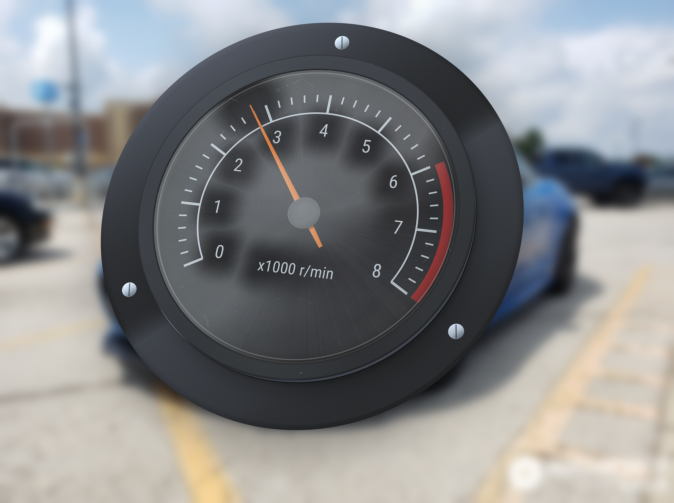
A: **2800** rpm
